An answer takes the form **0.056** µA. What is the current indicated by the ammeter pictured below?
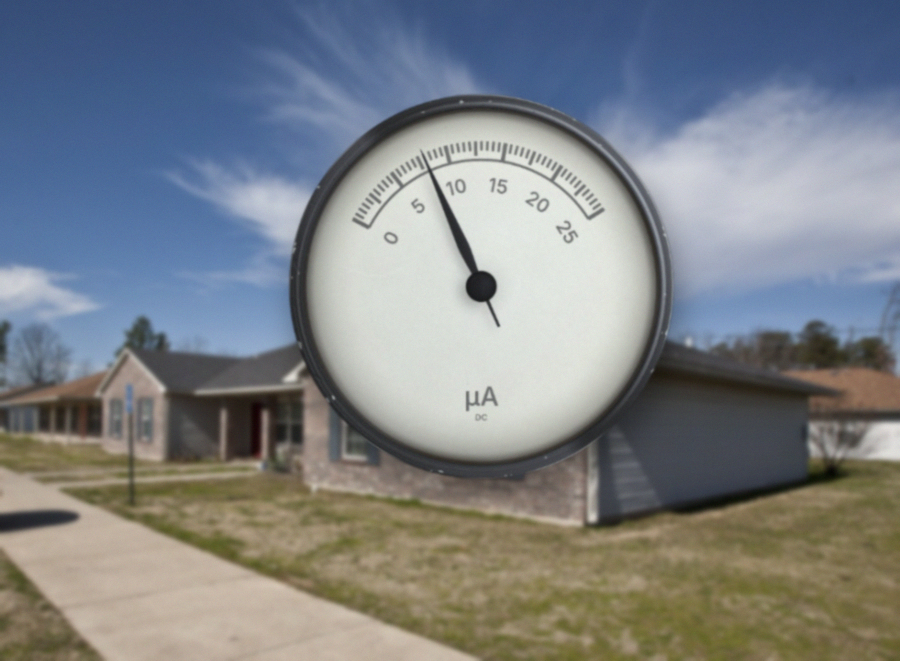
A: **8** µA
